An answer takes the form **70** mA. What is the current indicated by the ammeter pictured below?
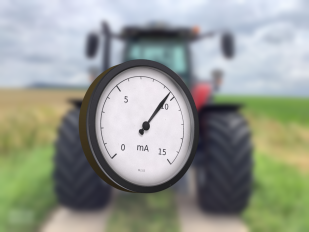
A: **9.5** mA
